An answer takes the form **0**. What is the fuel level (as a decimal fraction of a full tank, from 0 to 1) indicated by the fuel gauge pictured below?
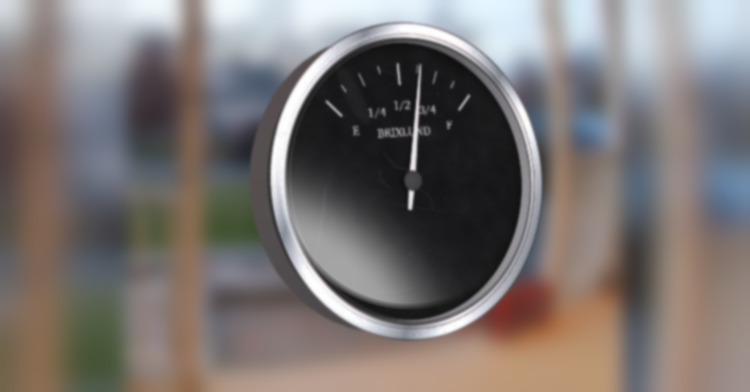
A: **0.625**
